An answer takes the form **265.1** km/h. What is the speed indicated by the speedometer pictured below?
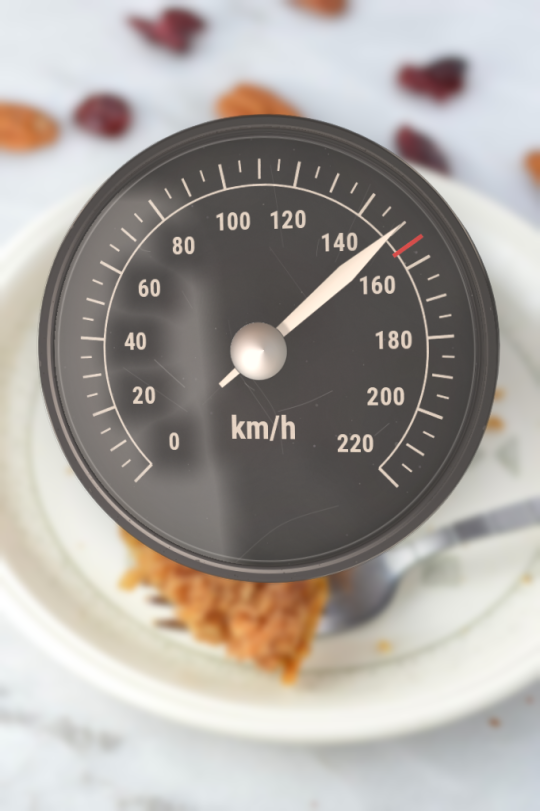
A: **150** km/h
